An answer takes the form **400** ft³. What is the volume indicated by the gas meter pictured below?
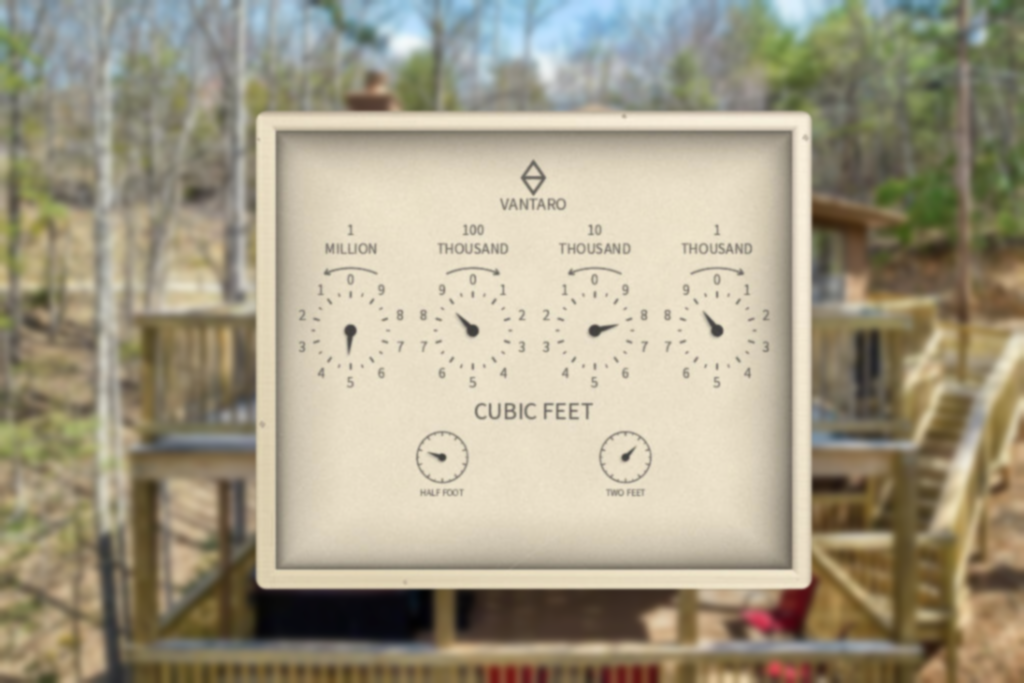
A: **487900** ft³
